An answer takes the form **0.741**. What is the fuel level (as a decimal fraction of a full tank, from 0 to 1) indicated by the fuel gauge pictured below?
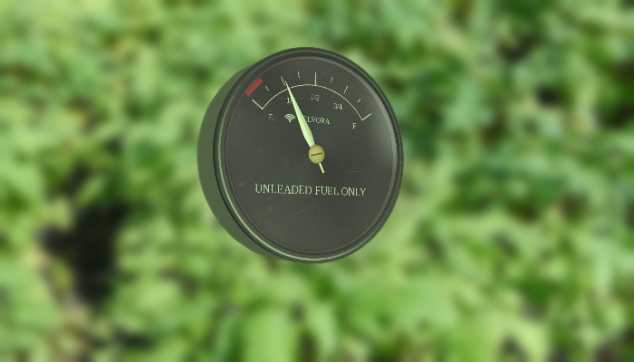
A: **0.25**
